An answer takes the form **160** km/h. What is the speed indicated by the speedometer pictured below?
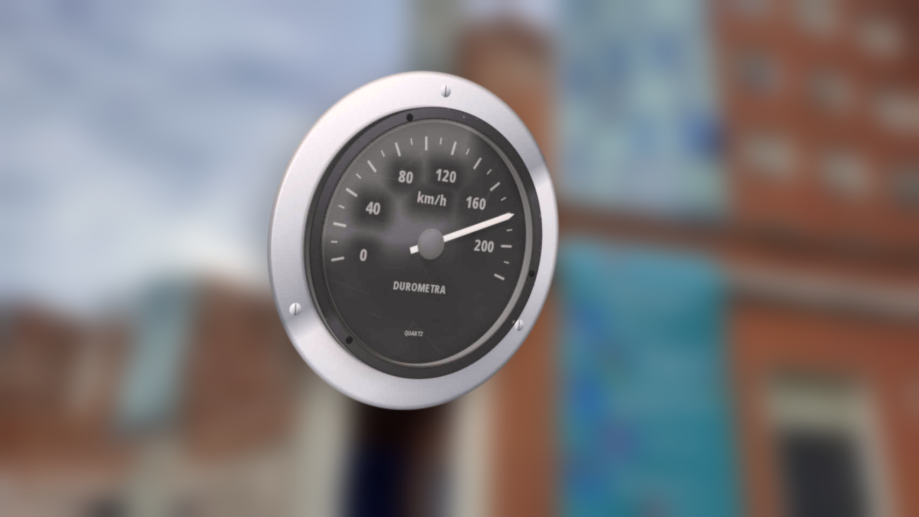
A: **180** km/h
